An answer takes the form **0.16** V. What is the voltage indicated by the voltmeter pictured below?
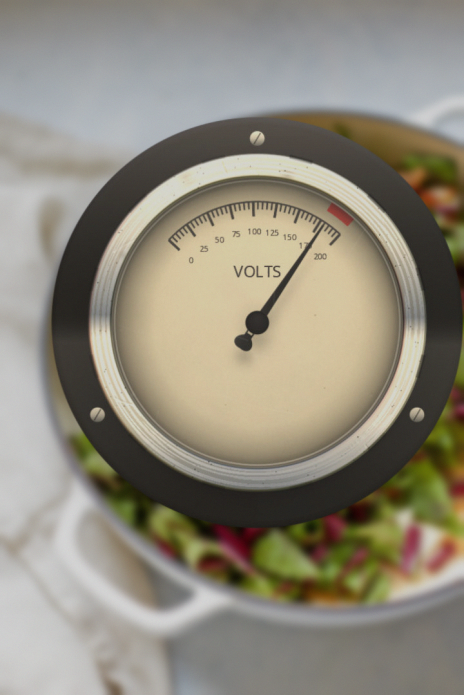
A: **180** V
